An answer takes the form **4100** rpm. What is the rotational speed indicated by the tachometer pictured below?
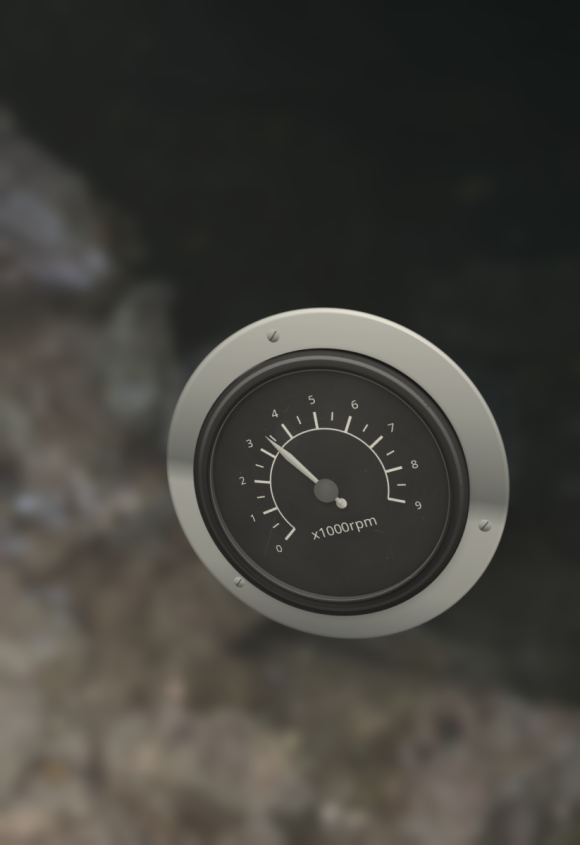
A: **3500** rpm
